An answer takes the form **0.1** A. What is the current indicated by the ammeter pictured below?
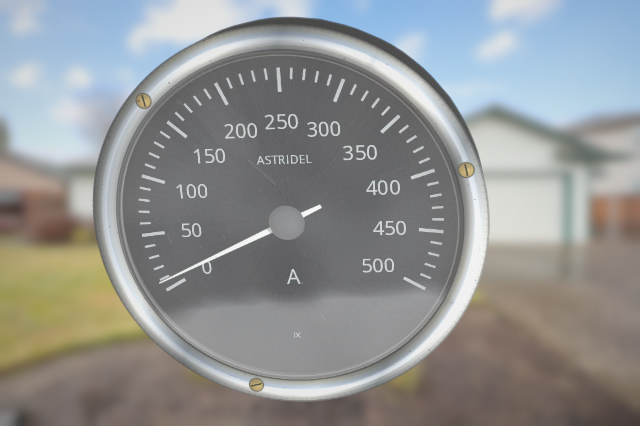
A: **10** A
